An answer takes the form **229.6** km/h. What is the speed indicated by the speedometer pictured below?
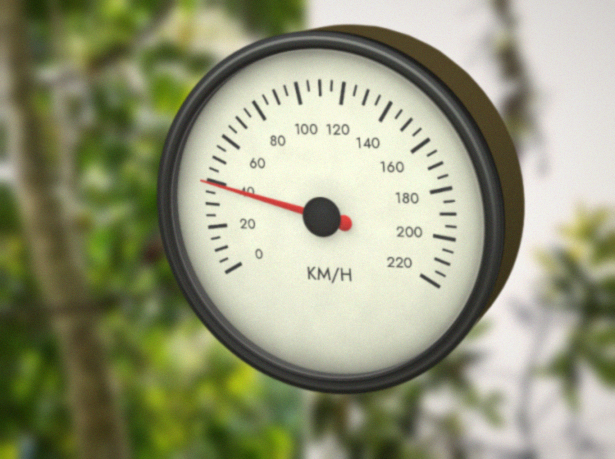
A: **40** km/h
